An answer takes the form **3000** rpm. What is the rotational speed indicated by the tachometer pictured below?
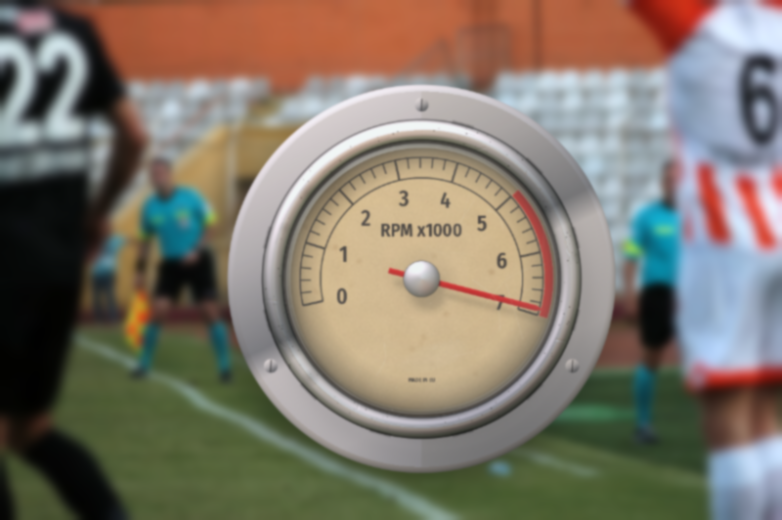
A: **6900** rpm
